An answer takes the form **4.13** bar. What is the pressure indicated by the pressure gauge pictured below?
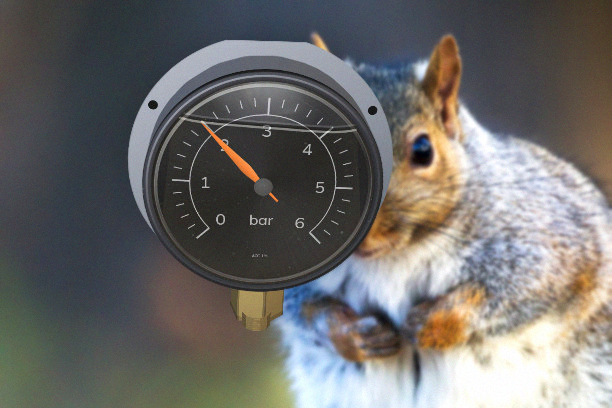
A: **2** bar
